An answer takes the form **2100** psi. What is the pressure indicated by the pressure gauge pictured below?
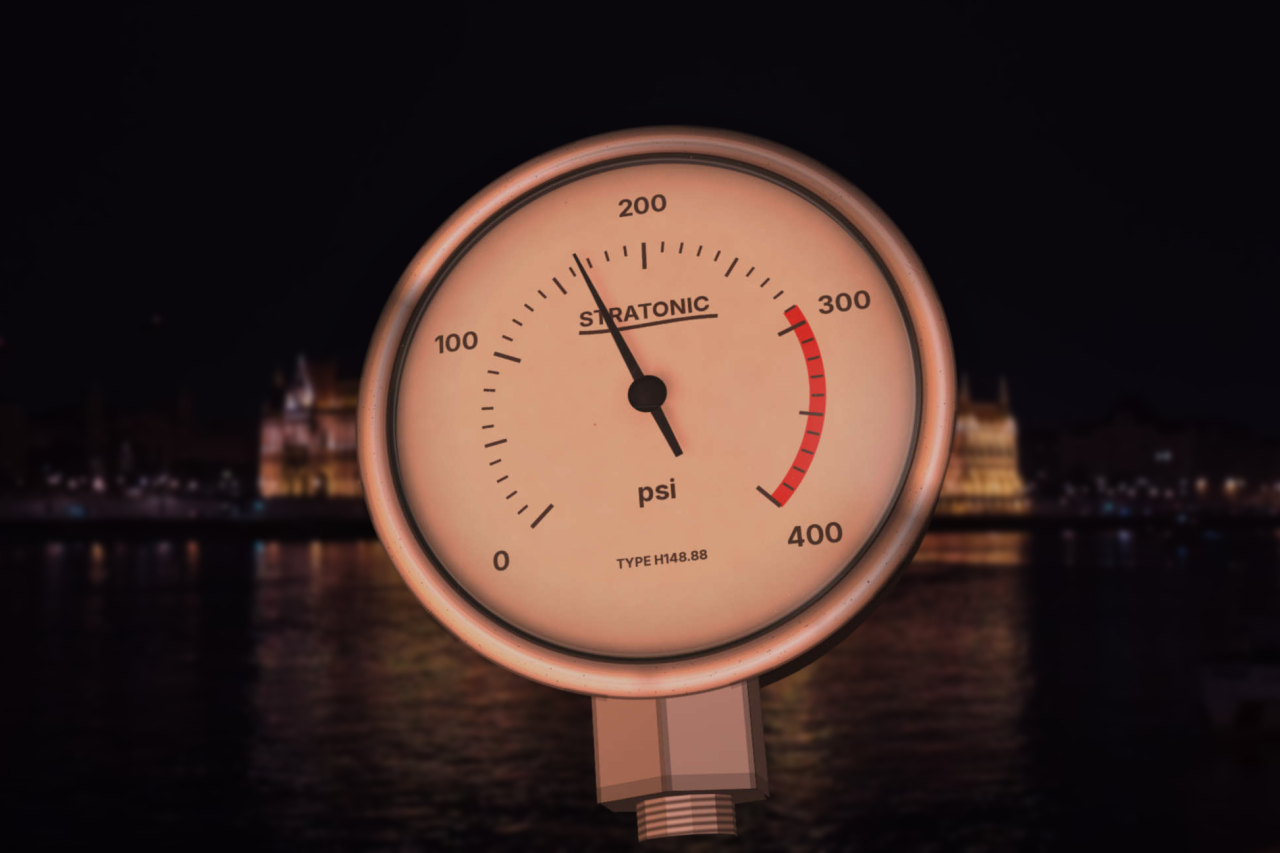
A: **165** psi
